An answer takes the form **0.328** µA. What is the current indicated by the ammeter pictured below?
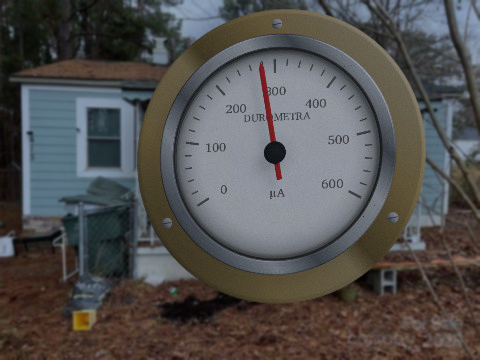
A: **280** µA
